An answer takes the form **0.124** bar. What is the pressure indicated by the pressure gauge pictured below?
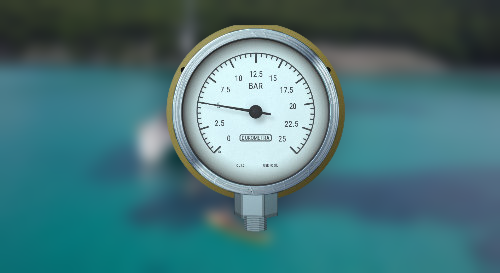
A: **5** bar
